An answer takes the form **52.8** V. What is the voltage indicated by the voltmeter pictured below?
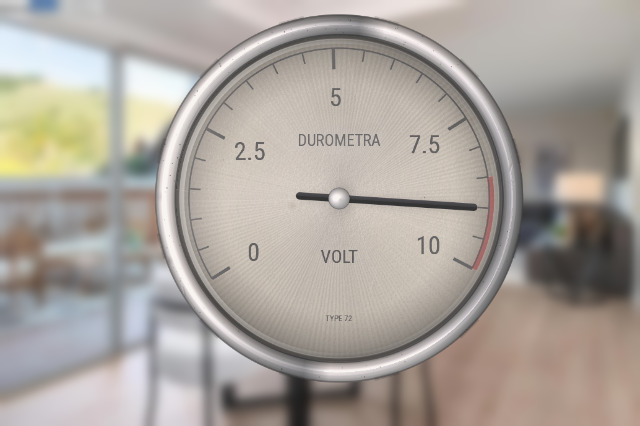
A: **9** V
